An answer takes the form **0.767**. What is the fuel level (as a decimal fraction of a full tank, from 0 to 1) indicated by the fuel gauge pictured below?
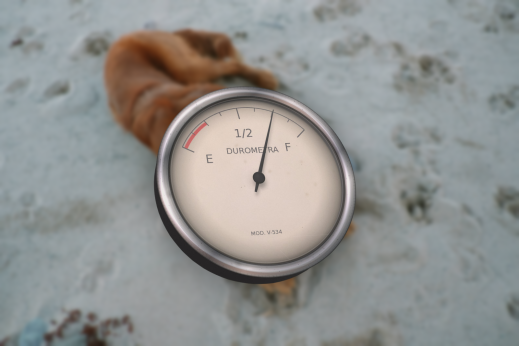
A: **0.75**
